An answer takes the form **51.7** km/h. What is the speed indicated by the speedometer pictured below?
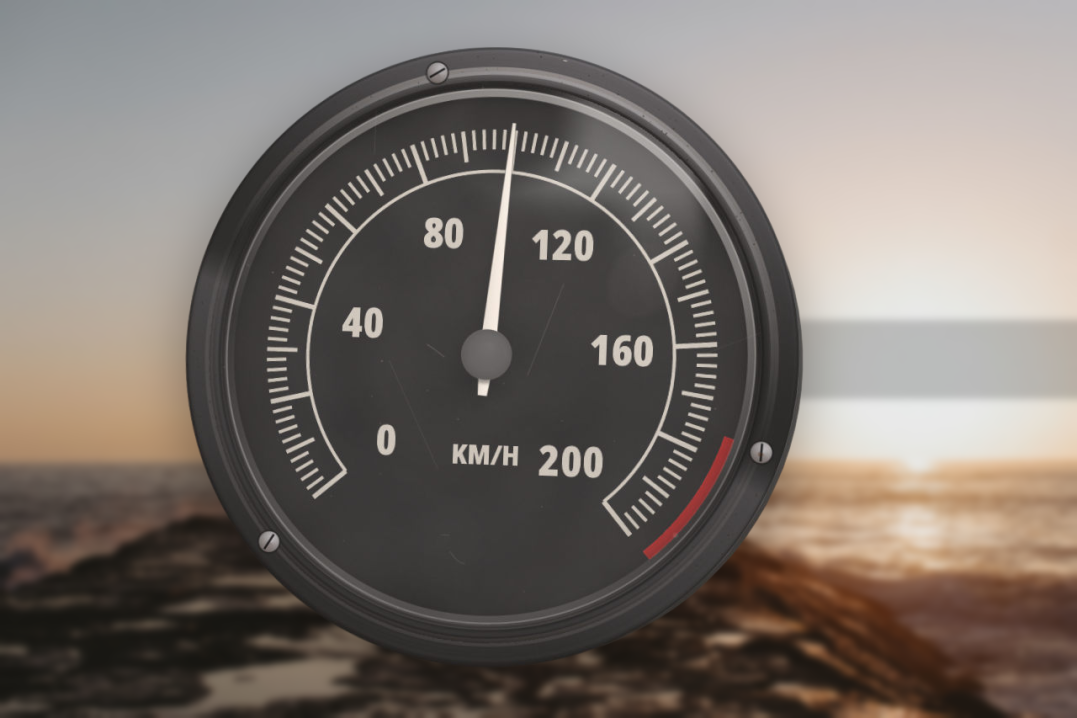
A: **100** km/h
